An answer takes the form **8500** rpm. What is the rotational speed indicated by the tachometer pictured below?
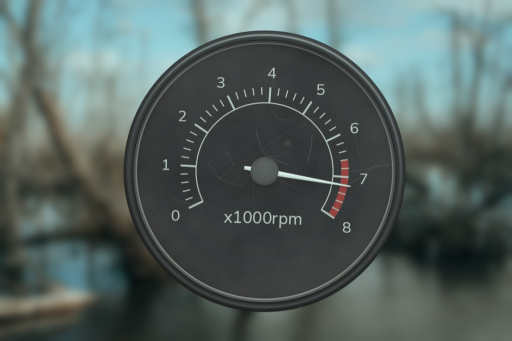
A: **7200** rpm
